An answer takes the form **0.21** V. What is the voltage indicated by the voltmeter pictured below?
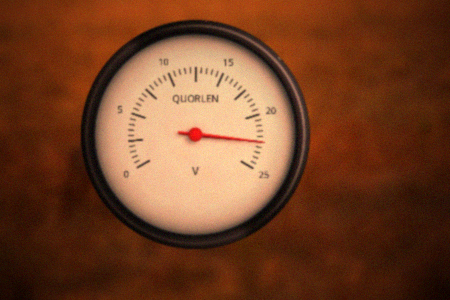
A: **22.5** V
